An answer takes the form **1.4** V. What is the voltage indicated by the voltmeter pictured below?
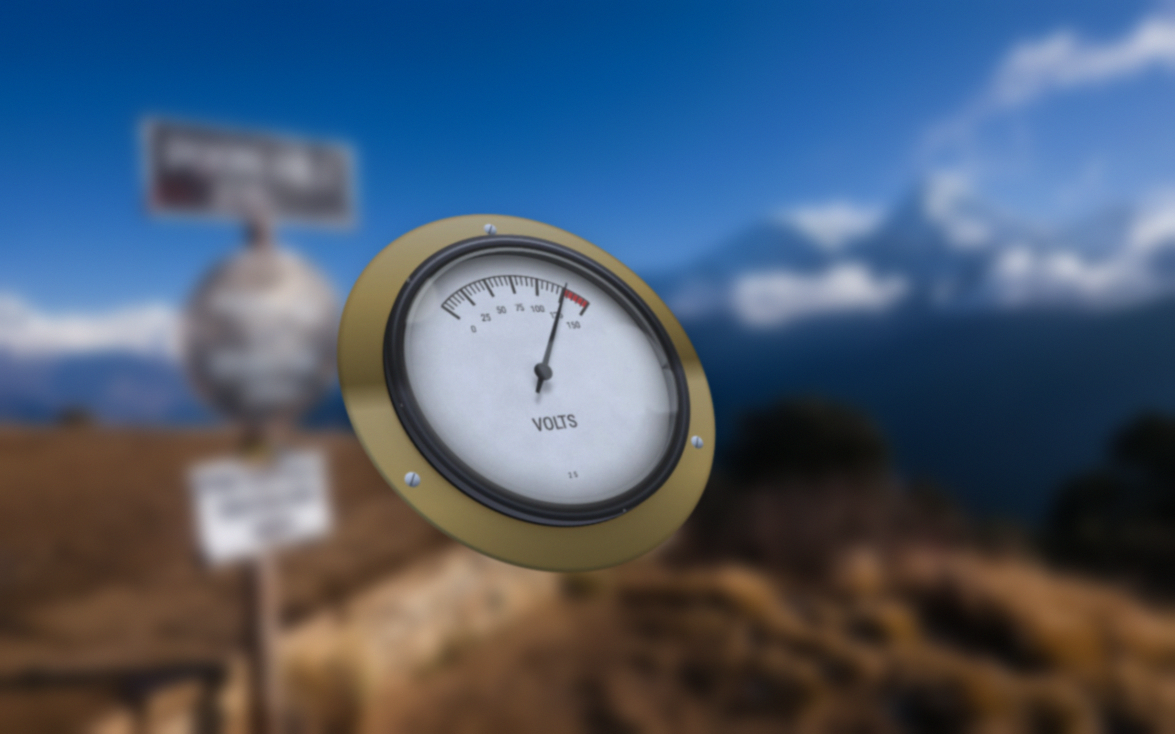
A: **125** V
